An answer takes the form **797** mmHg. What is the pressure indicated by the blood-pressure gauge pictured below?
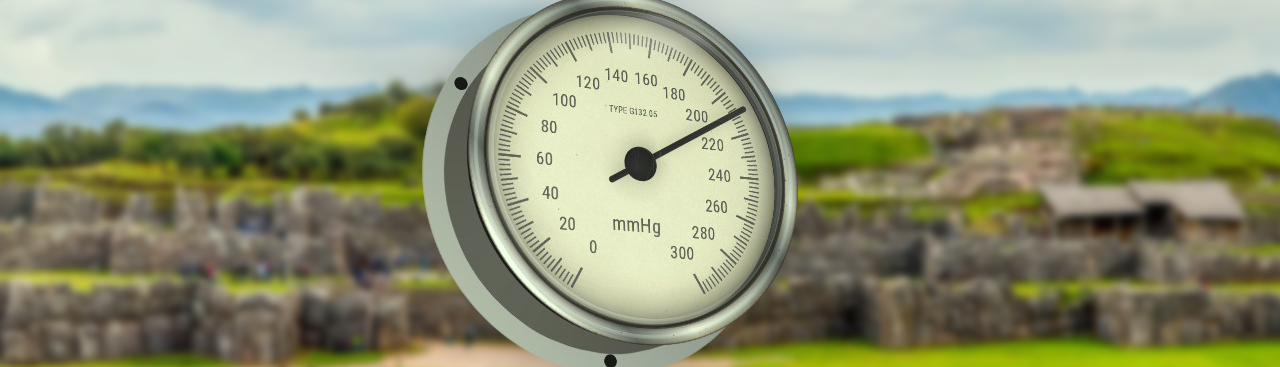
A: **210** mmHg
